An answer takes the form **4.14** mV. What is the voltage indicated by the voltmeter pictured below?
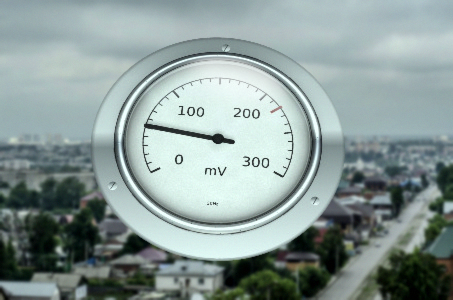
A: **50** mV
